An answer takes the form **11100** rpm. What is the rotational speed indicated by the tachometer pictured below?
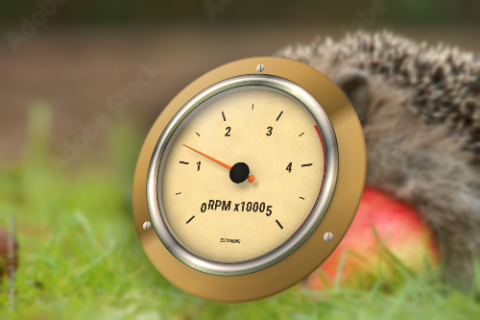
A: **1250** rpm
